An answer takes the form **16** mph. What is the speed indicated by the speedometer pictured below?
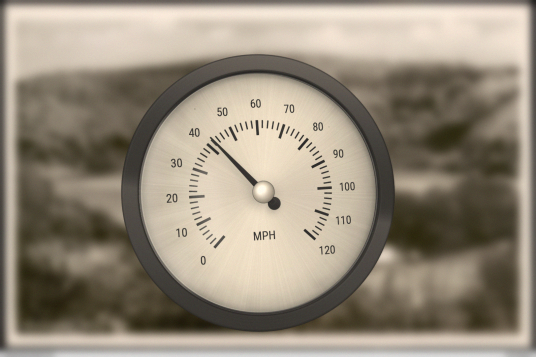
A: **42** mph
